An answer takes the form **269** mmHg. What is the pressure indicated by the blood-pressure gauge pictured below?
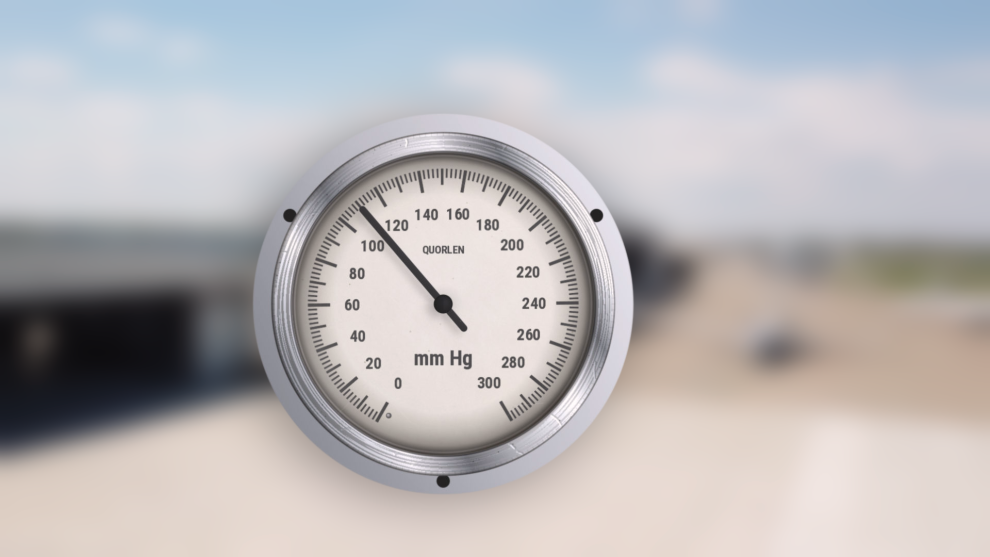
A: **110** mmHg
